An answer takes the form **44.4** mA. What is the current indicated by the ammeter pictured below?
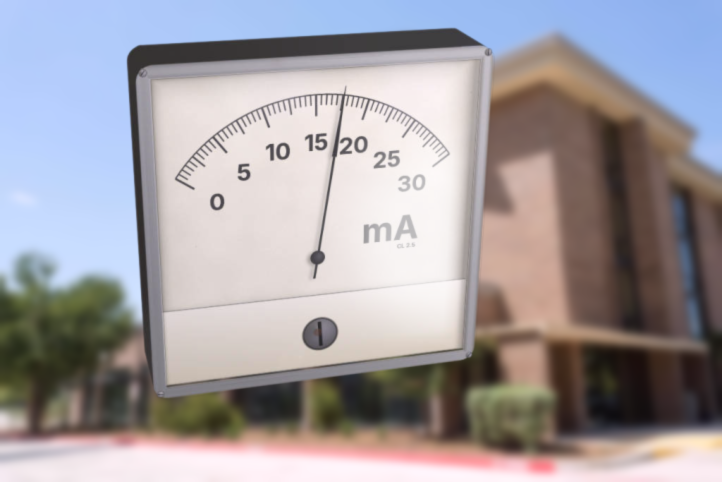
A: **17.5** mA
